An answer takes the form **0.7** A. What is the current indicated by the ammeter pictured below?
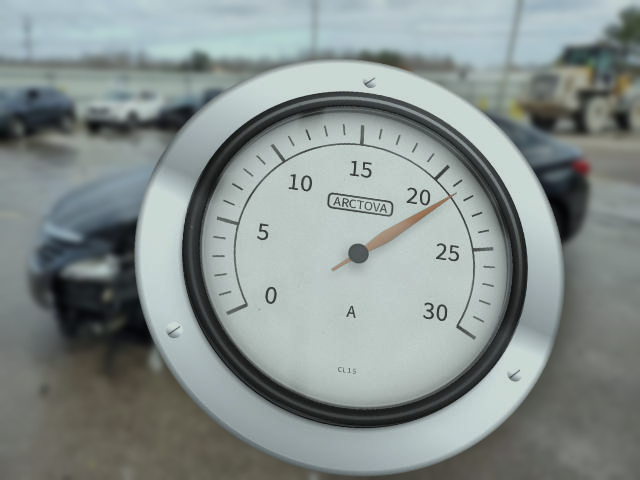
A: **21.5** A
